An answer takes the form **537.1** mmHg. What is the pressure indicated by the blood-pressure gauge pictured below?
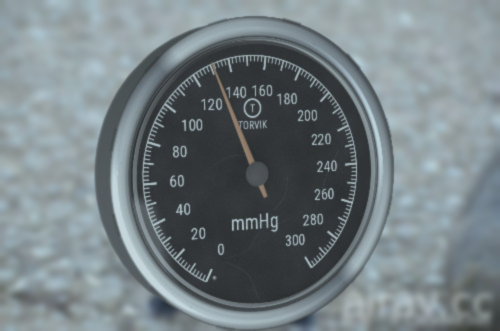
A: **130** mmHg
